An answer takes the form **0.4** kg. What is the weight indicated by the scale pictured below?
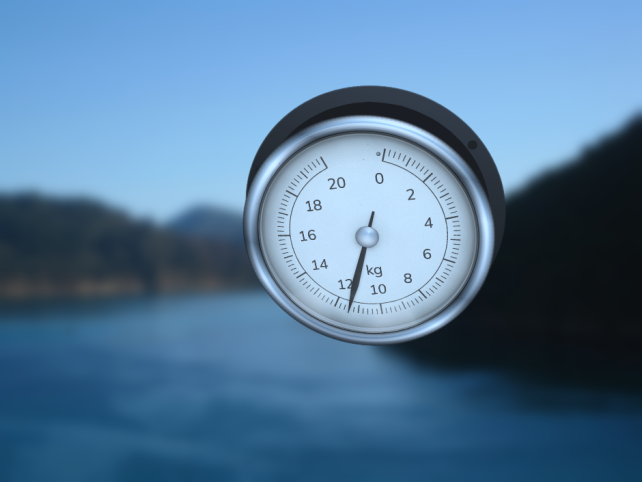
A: **11.4** kg
